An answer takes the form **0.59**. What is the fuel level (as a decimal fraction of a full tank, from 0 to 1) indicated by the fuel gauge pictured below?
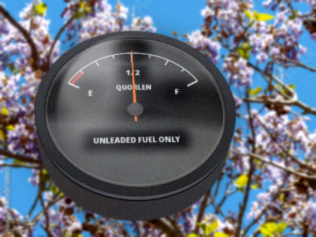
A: **0.5**
